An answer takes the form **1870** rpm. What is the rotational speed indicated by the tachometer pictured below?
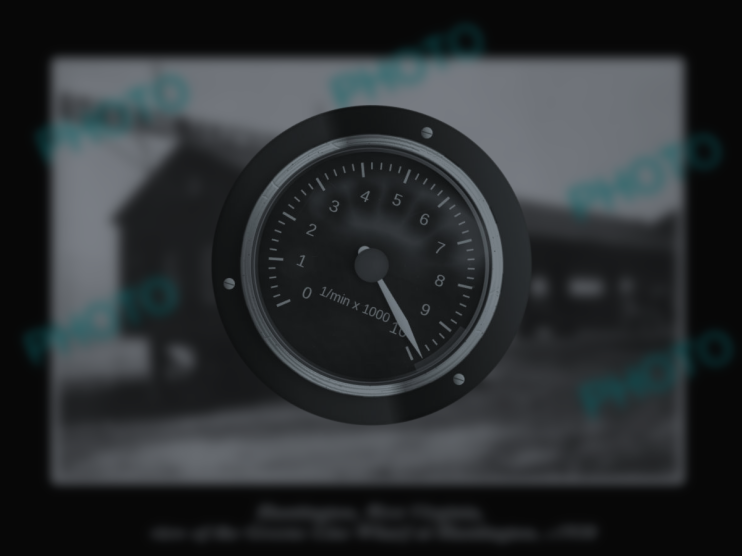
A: **9800** rpm
